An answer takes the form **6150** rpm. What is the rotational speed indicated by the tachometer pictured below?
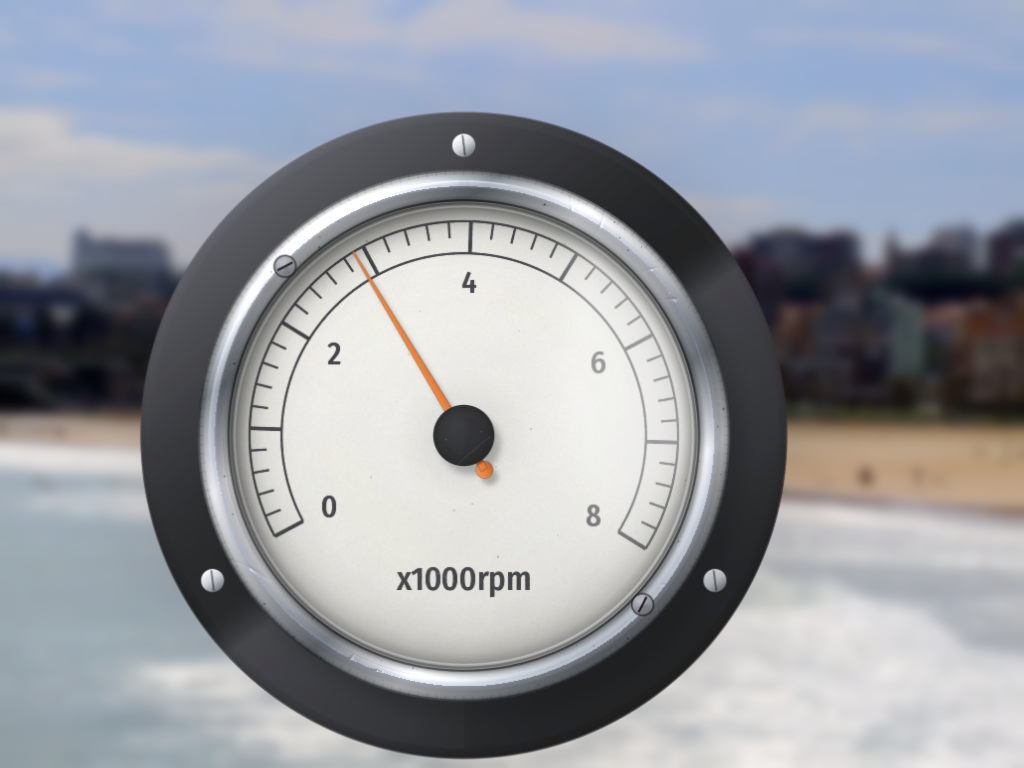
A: **2900** rpm
